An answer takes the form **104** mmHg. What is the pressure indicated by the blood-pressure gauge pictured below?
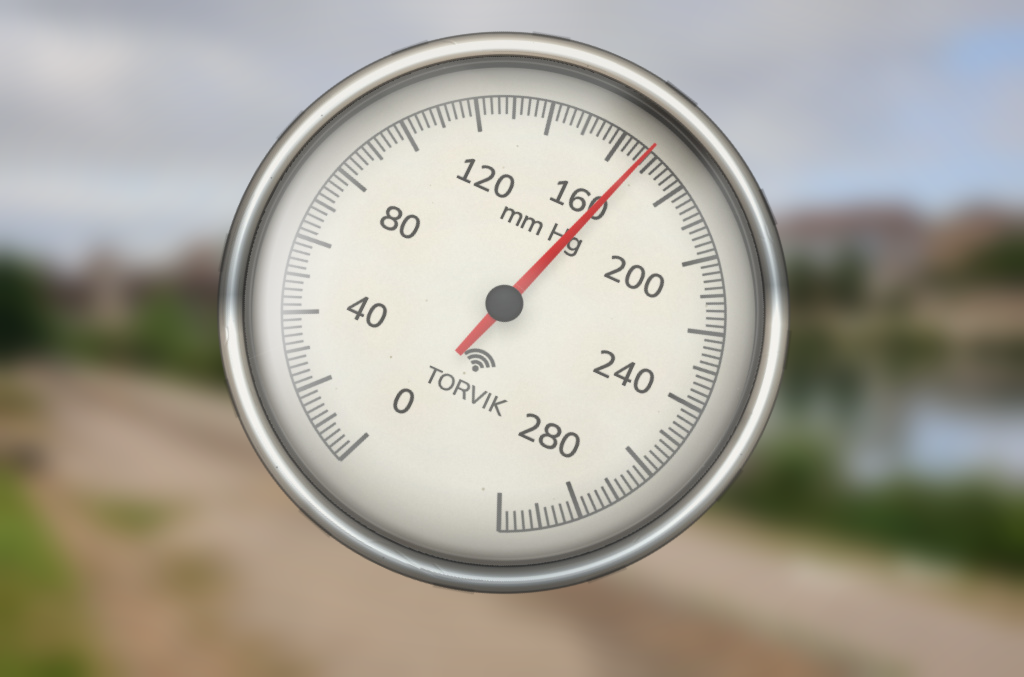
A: **168** mmHg
